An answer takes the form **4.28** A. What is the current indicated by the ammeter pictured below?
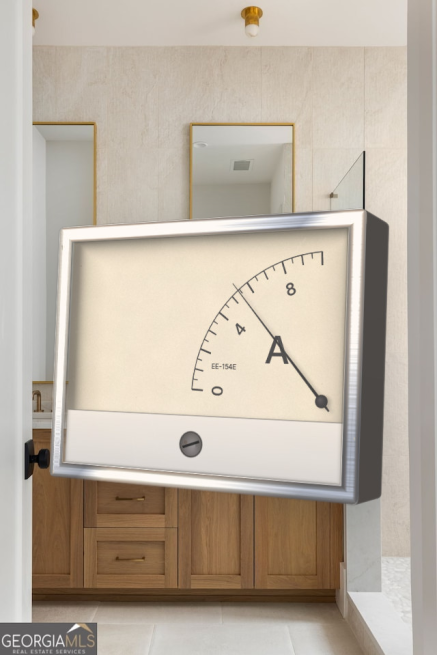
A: **5.5** A
